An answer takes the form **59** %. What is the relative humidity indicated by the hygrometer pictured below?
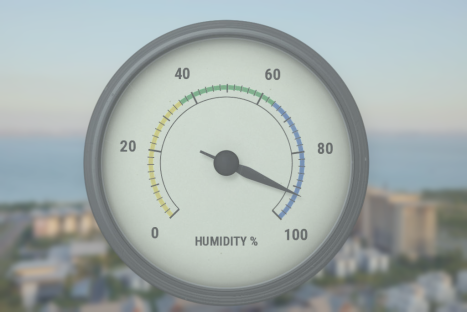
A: **92** %
